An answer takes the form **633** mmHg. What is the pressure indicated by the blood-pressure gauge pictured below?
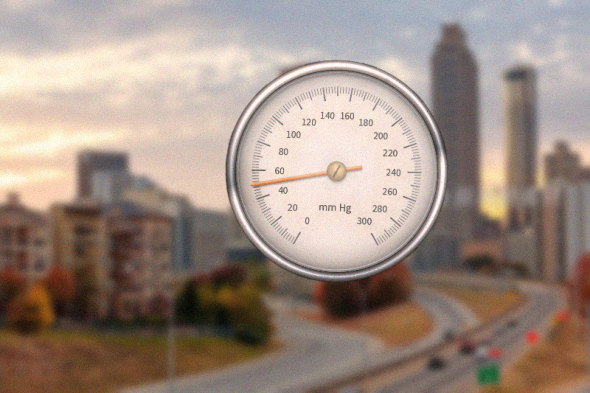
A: **50** mmHg
